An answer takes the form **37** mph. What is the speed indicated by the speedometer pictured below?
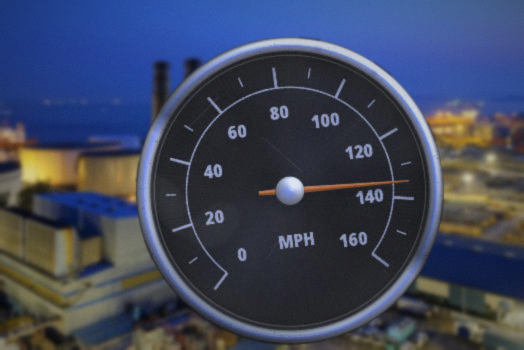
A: **135** mph
